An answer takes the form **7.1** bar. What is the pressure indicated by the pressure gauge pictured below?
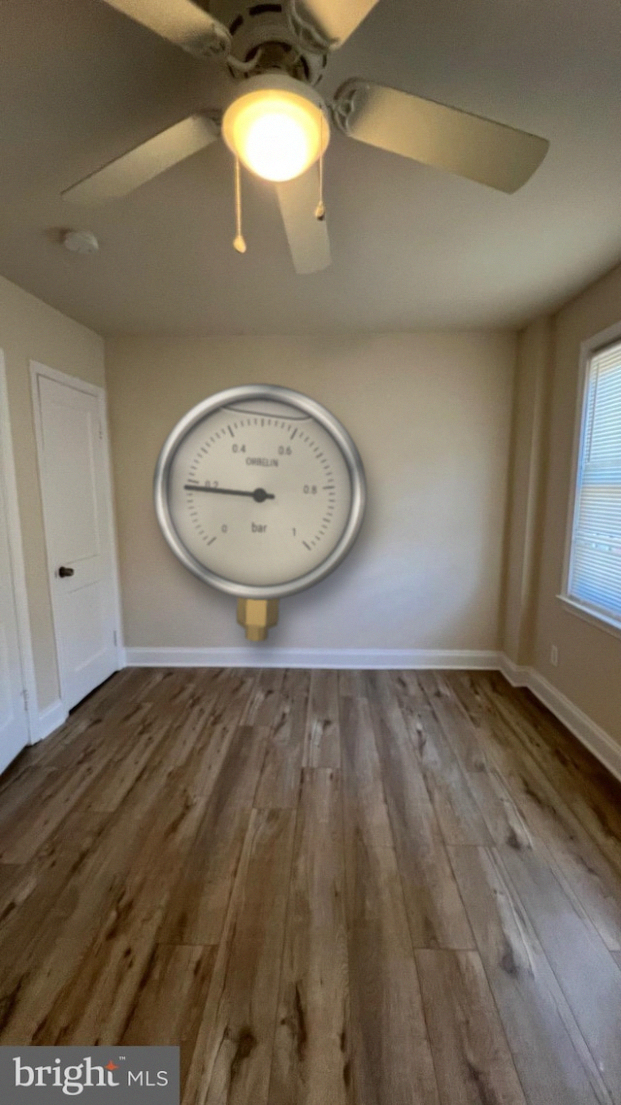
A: **0.18** bar
